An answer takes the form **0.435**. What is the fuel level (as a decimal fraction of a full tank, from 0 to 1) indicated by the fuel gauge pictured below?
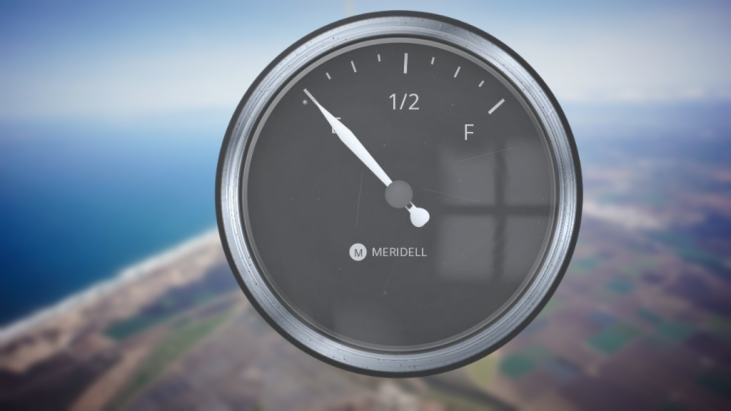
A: **0**
